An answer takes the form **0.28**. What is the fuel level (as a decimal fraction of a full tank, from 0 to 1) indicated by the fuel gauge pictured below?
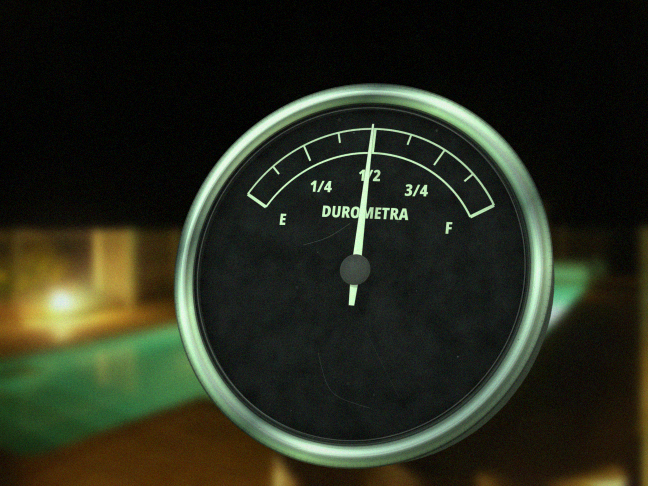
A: **0.5**
